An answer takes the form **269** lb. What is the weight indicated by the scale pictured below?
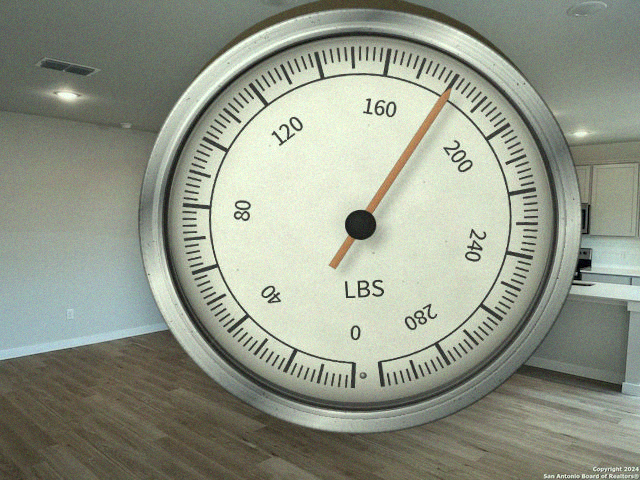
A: **180** lb
